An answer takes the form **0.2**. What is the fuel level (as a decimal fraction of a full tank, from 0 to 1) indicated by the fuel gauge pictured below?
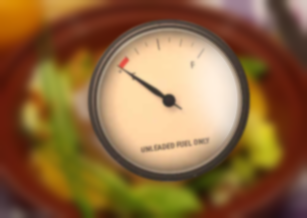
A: **0**
